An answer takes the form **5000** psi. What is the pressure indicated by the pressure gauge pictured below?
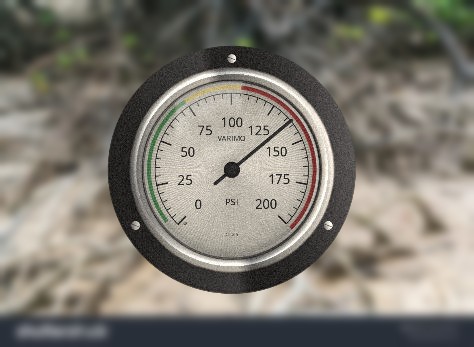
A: **137.5** psi
